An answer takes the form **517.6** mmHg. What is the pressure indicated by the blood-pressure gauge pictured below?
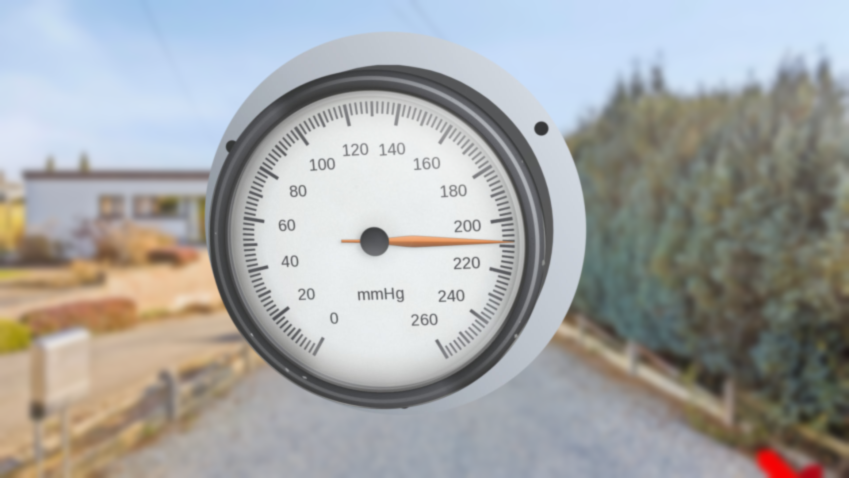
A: **208** mmHg
